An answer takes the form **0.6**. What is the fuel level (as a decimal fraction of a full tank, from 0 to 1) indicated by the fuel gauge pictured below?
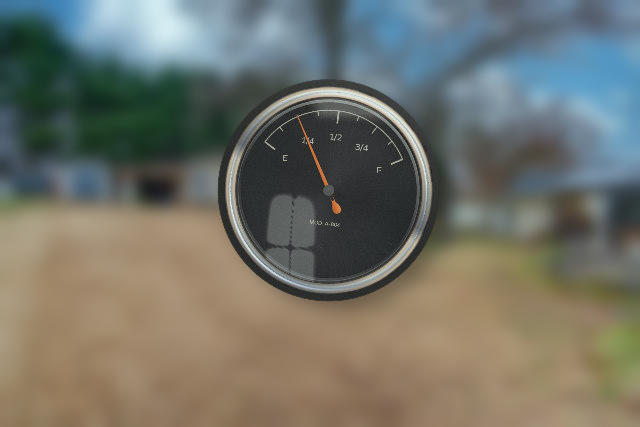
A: **0.25**
